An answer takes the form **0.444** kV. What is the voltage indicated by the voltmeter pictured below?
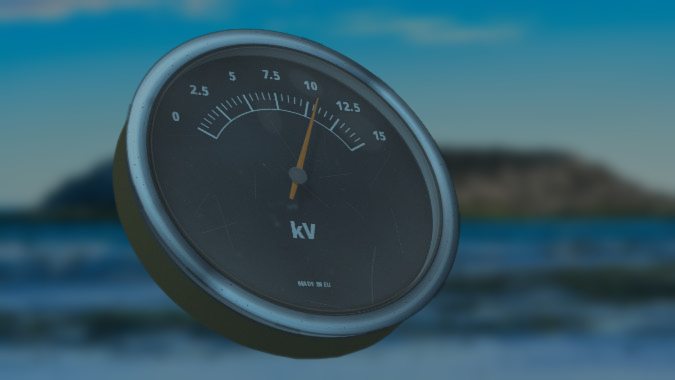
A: **10.5** kV
